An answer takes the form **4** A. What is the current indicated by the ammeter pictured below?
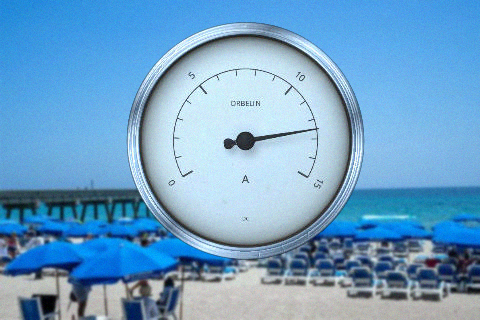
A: **12.5** A
